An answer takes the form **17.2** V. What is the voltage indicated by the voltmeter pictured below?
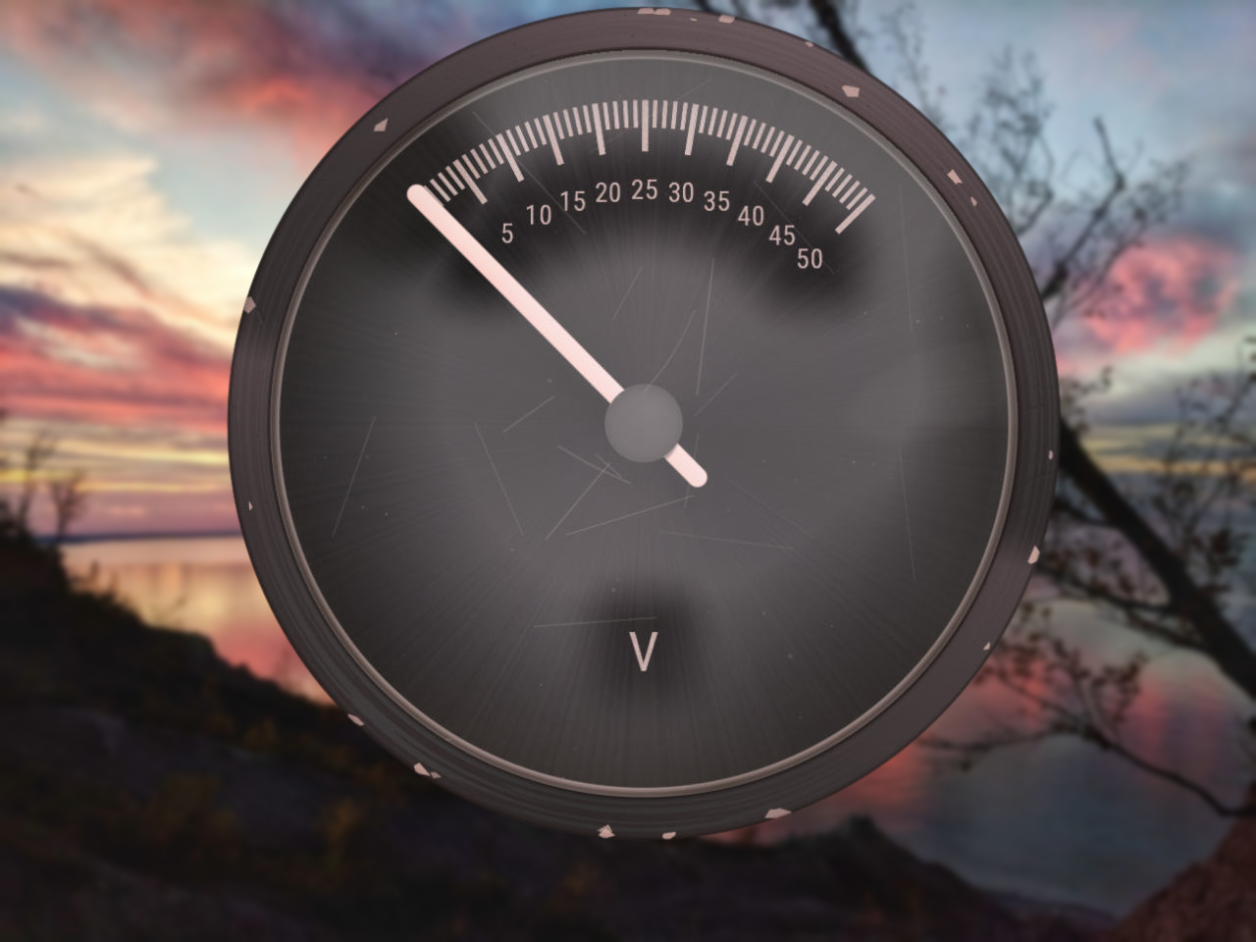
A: **0** V
